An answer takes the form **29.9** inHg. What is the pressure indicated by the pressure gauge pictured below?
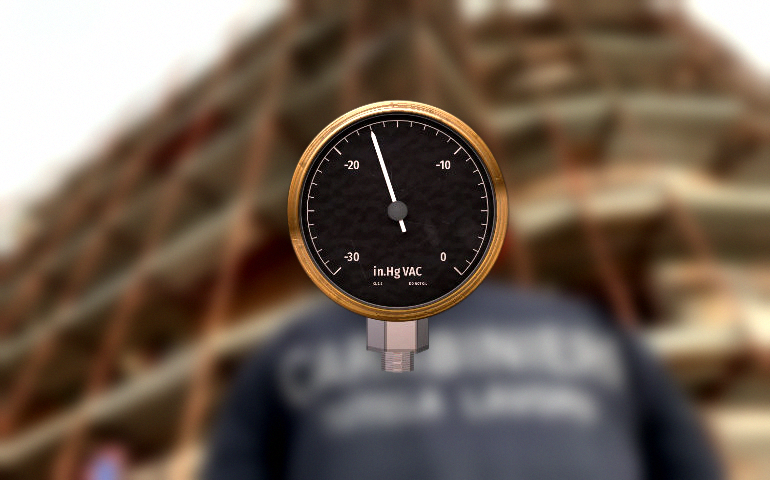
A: **-17** inHg
